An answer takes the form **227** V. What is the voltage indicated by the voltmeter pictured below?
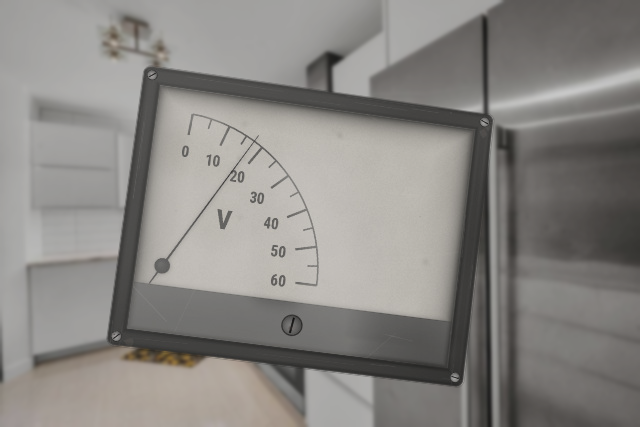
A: **17.5** V
